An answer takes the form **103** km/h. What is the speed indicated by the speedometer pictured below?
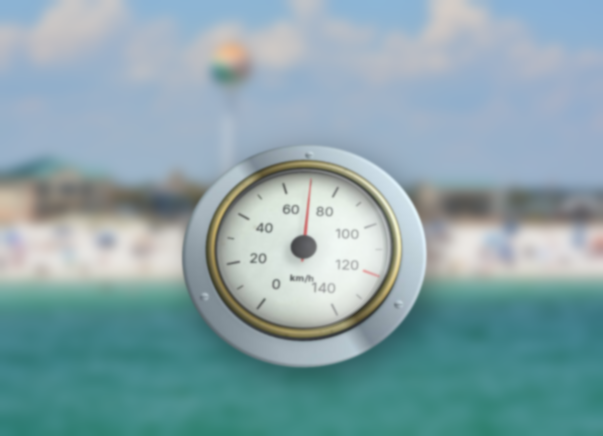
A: **70** km/h
